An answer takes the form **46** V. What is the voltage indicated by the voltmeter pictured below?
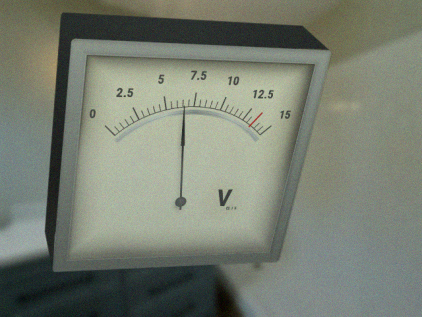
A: **6.5** V
